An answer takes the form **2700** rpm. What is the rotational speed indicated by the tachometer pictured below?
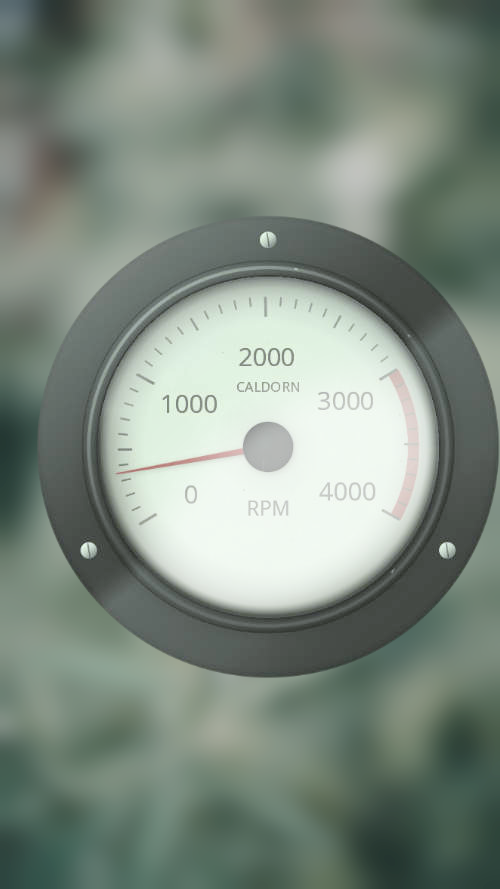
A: **350** rpm
